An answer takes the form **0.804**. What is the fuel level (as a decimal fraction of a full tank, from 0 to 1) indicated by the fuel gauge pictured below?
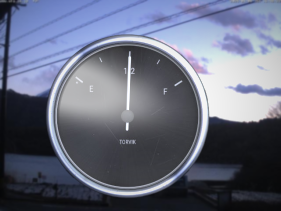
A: **0.5**
